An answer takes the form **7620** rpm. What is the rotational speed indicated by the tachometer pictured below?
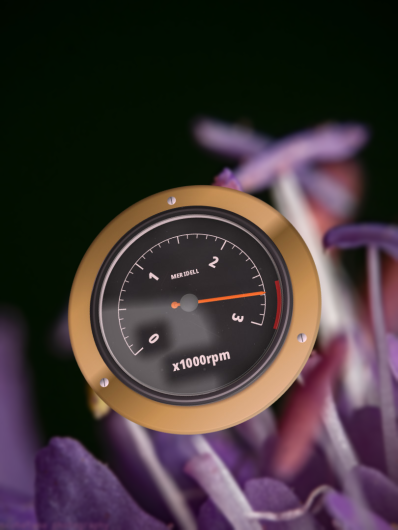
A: **2700** rpm
